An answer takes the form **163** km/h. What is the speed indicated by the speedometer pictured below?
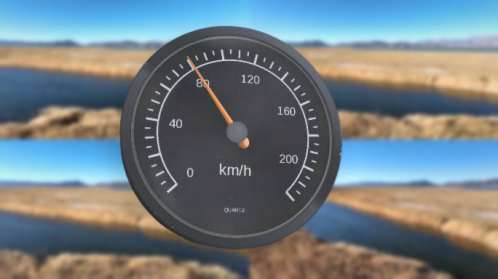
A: **80** km/h
